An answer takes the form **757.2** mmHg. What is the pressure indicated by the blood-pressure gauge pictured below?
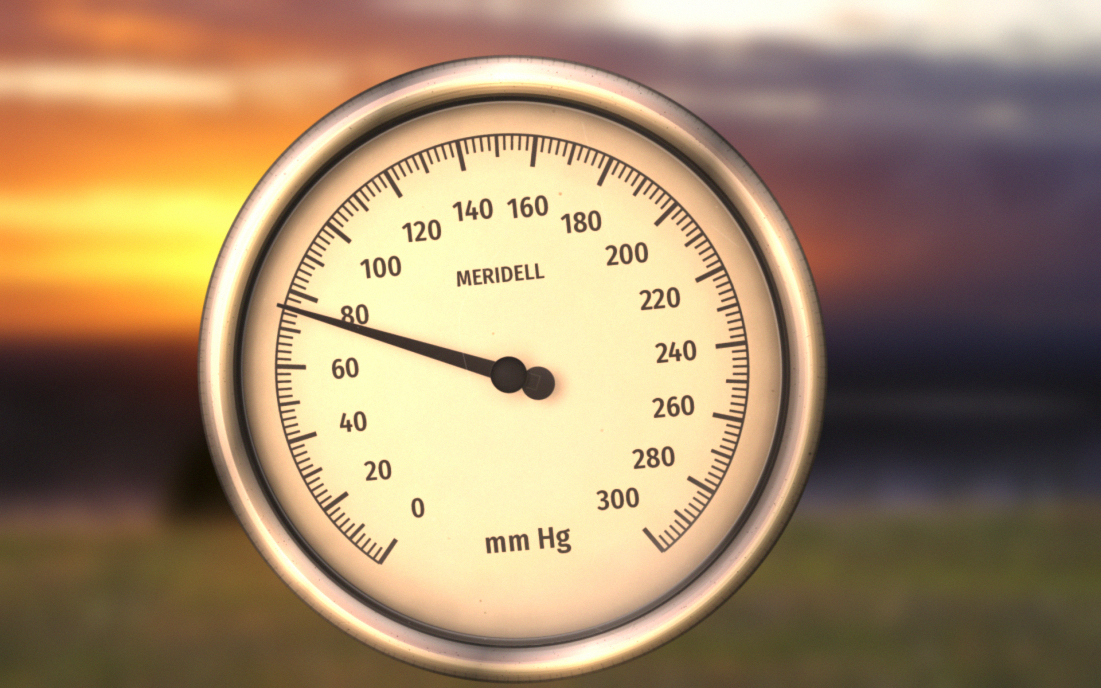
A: **76** mmHg
